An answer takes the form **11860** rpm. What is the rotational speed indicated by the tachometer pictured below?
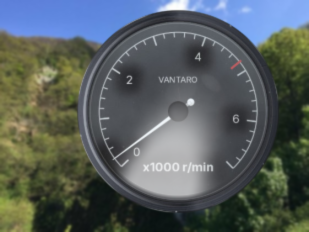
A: **200** rpm
